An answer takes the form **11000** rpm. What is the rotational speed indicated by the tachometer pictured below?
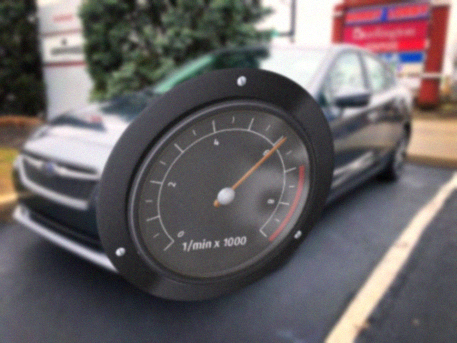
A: **6000** rpm
